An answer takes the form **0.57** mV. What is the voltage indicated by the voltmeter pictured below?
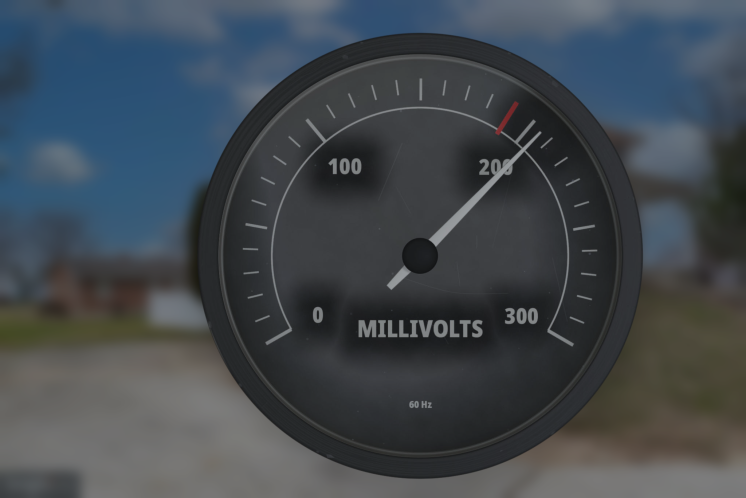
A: **205** mV
